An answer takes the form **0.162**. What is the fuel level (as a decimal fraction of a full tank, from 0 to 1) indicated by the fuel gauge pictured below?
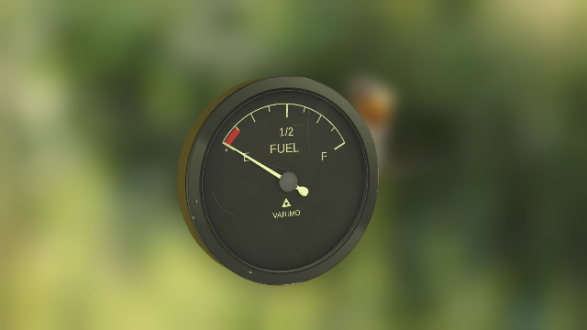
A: **0**
